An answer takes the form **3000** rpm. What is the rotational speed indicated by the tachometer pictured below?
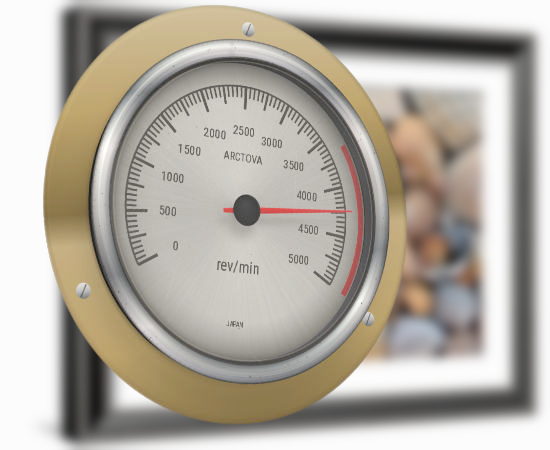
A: **4250** rpm
